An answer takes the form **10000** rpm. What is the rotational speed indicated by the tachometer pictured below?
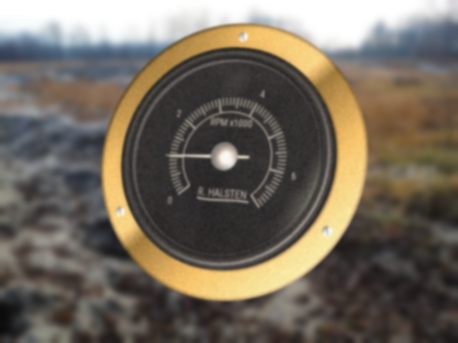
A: **1000** rpm
